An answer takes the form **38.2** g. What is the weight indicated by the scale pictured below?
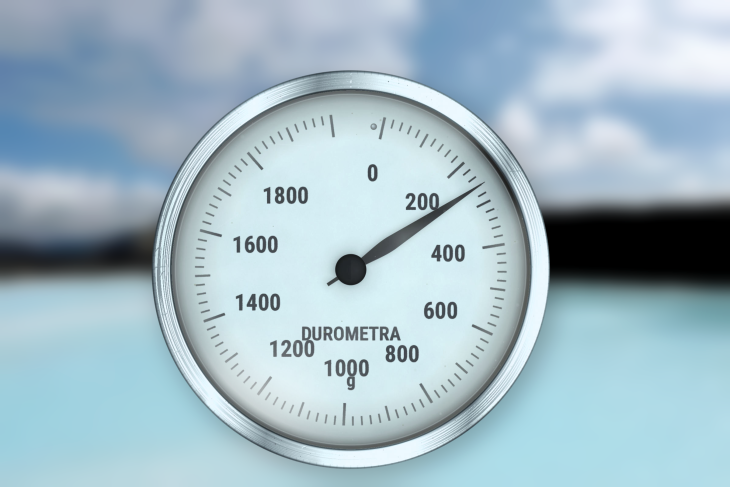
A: **260** g
